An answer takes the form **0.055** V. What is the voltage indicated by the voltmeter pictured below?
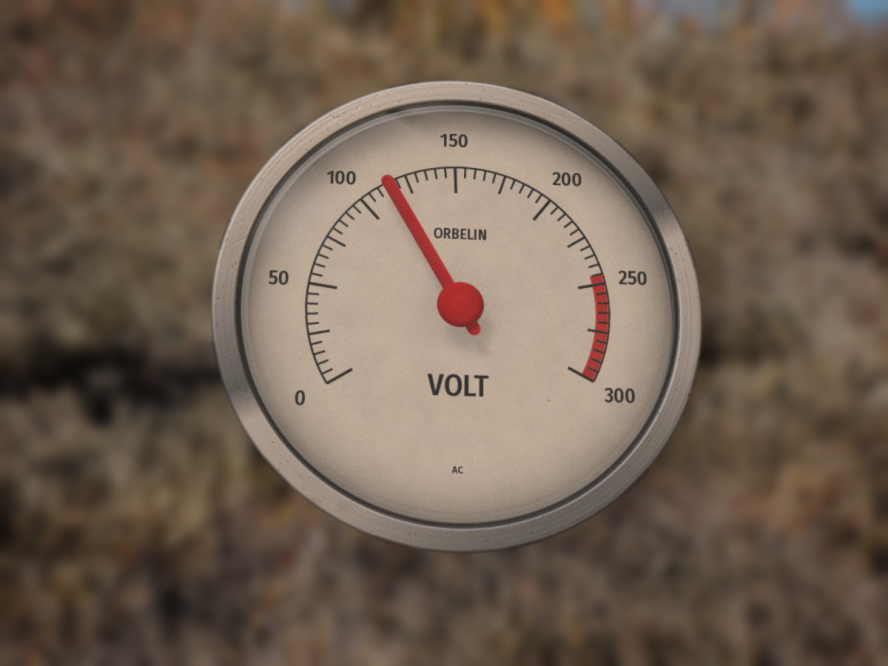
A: **115** V
